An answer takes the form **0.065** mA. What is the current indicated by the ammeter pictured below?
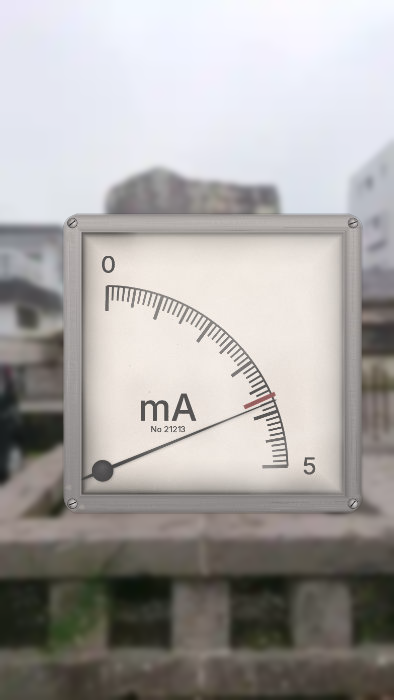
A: **3.8** mA
